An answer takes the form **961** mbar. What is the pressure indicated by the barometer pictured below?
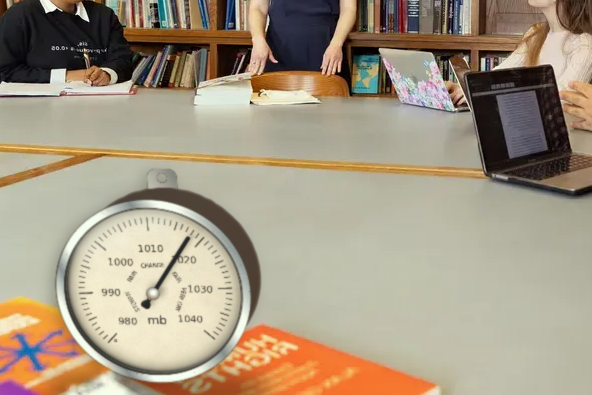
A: **1018** mbar
